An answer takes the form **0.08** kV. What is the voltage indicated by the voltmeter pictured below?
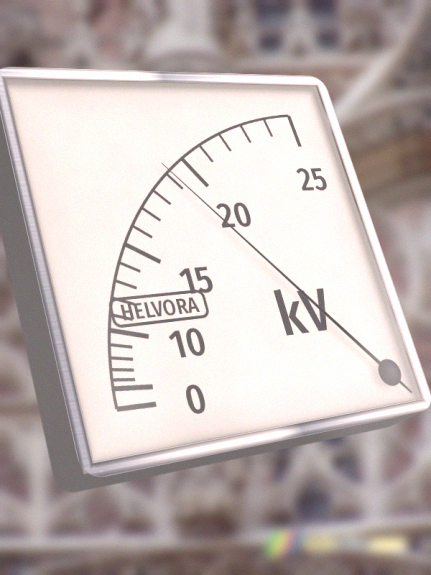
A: **19** kV
